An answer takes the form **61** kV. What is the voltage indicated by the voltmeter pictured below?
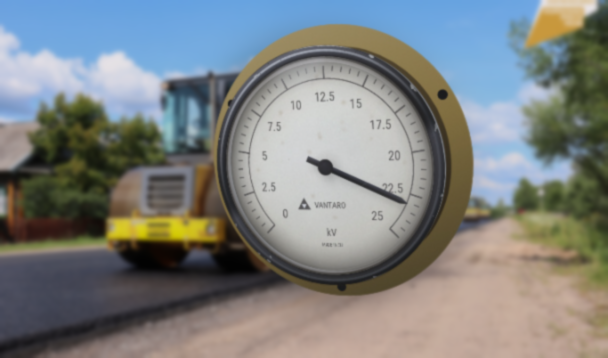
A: **23** kV
